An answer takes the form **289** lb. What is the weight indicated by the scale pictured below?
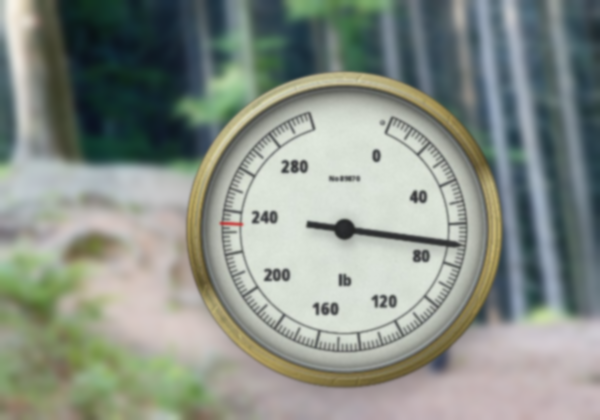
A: **70** lb
